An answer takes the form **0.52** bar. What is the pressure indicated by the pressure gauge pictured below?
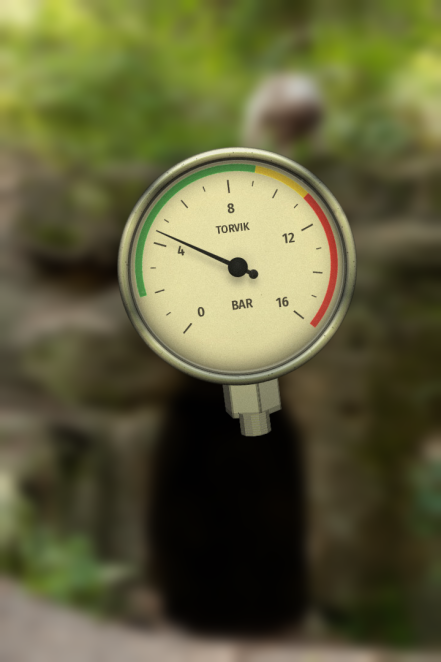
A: **4.5** bar
